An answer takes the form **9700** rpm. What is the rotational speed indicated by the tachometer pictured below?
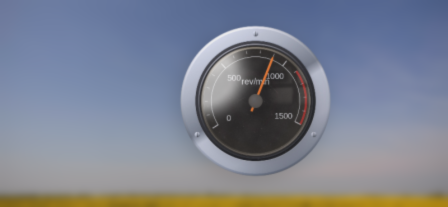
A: **900** rpm
